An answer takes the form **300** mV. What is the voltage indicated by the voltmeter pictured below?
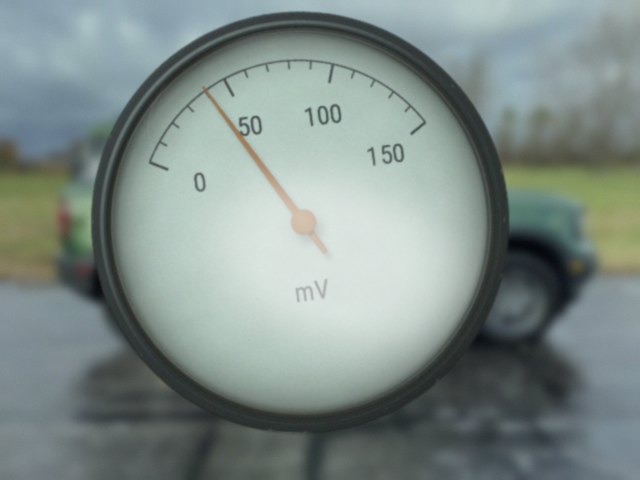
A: **40** mV
